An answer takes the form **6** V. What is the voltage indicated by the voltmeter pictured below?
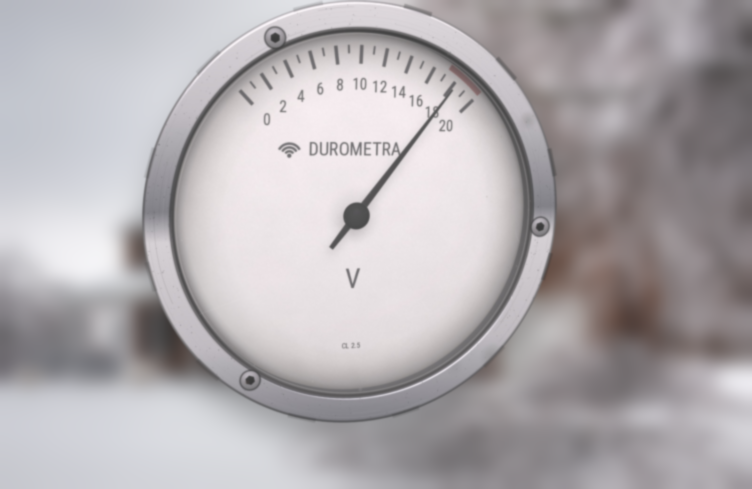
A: **18** V
